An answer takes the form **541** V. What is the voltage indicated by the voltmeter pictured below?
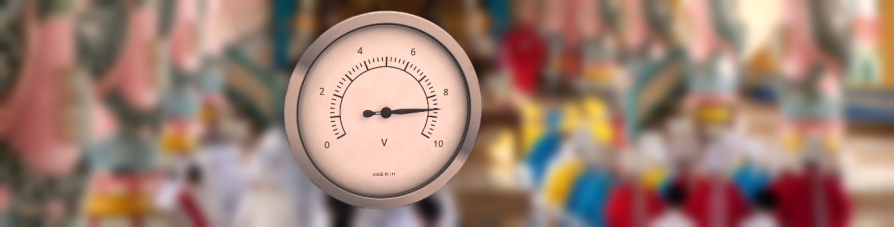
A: **8.6** V
